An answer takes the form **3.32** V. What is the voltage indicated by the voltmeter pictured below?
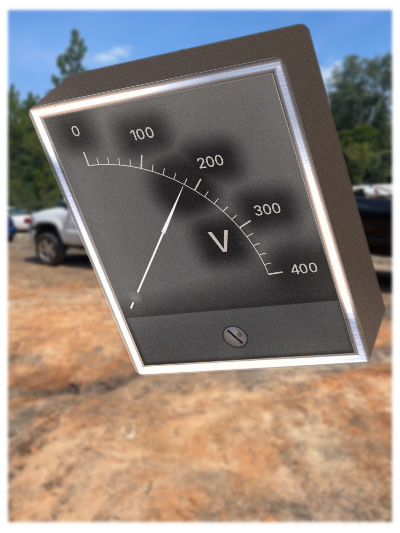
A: **180** V
